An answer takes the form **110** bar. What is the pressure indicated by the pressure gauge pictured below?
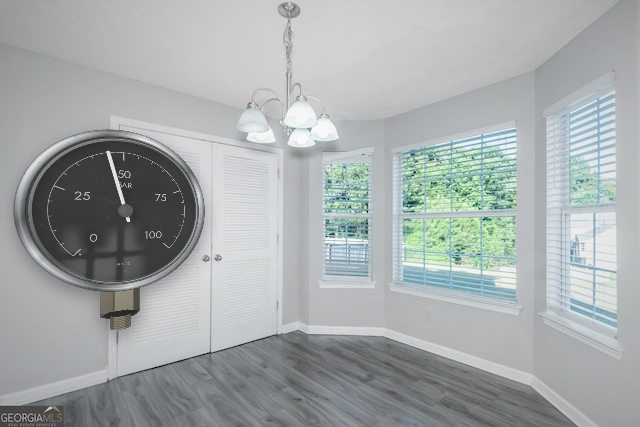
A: **45** bar
